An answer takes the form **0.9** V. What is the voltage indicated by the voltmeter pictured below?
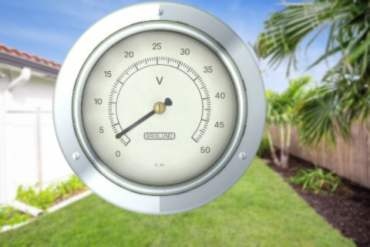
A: **2.5** V
